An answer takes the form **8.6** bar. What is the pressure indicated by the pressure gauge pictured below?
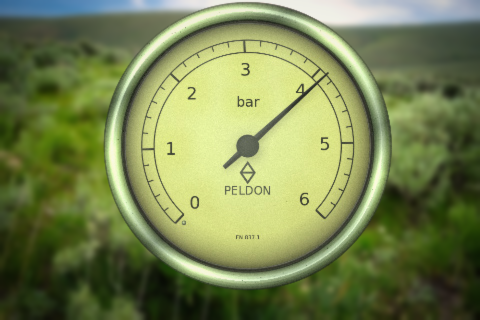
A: **4.1** bar
